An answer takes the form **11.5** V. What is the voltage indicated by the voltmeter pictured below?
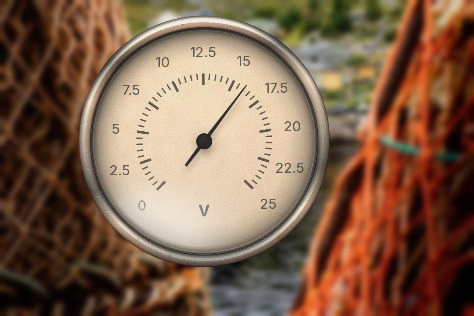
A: **16** V
